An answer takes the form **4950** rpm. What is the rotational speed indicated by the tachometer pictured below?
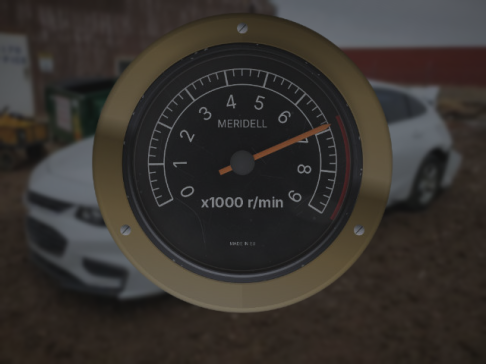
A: **6900** rpm
